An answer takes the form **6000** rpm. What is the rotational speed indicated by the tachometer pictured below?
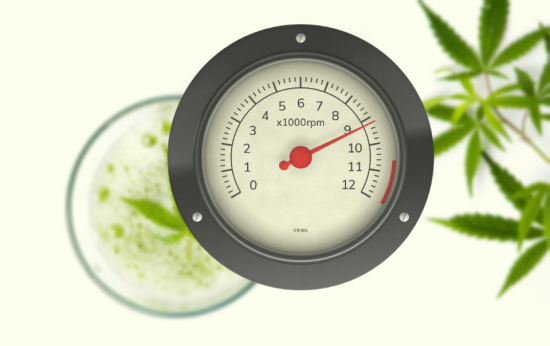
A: **9200** rpm
